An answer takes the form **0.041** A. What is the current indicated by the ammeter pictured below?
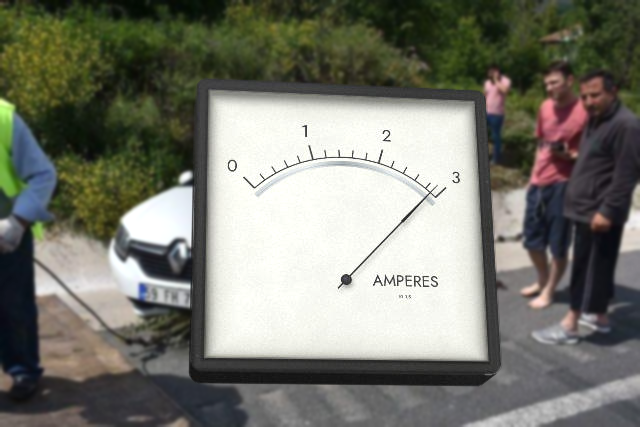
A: **2.9** A
